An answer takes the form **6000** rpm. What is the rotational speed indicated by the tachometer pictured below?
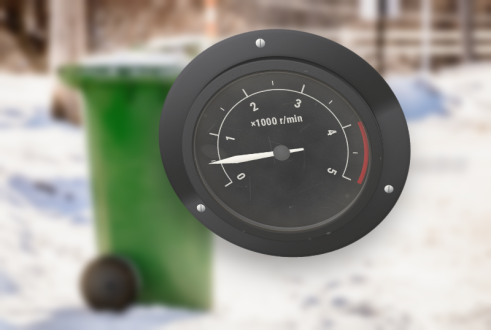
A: **500** rpm
